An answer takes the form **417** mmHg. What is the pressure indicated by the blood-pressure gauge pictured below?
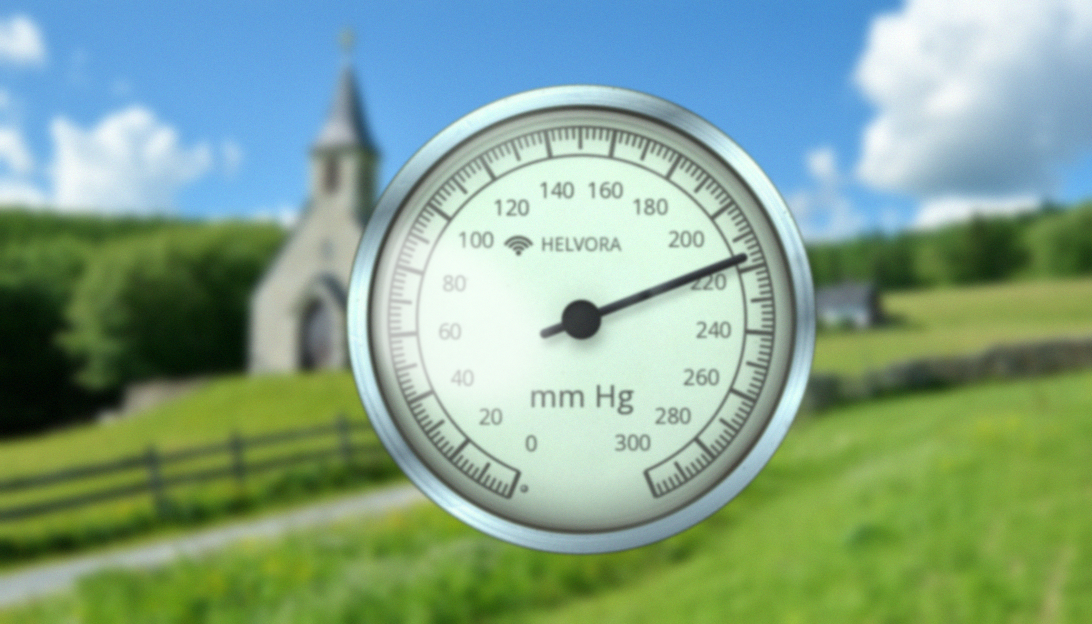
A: **216** mmHg
